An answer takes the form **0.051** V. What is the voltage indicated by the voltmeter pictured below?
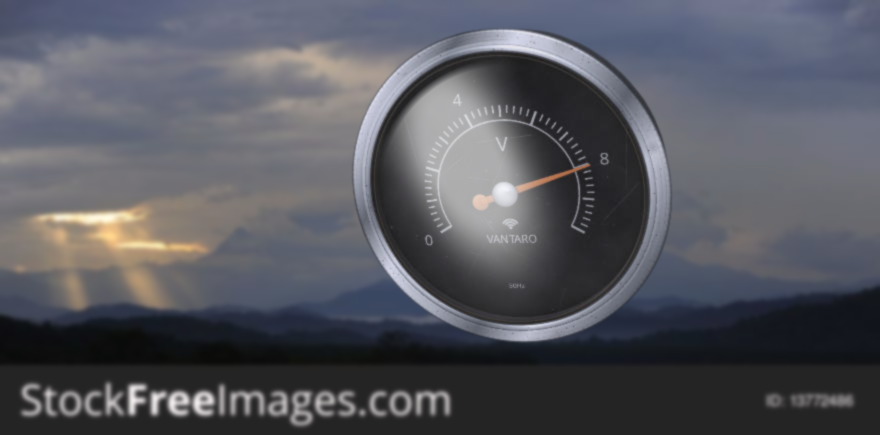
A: **8** V
